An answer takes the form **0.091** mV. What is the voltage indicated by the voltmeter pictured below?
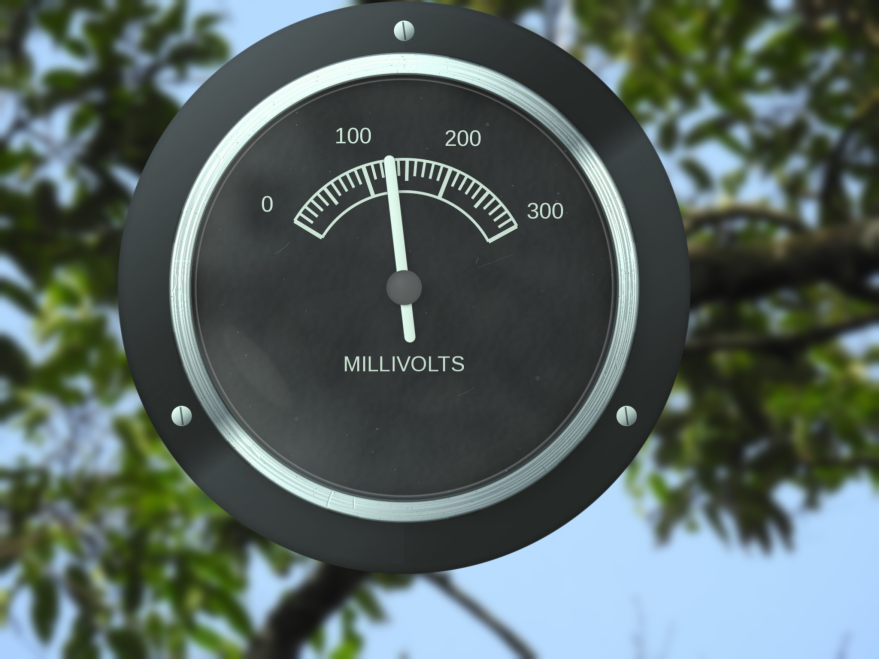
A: **130** mV
